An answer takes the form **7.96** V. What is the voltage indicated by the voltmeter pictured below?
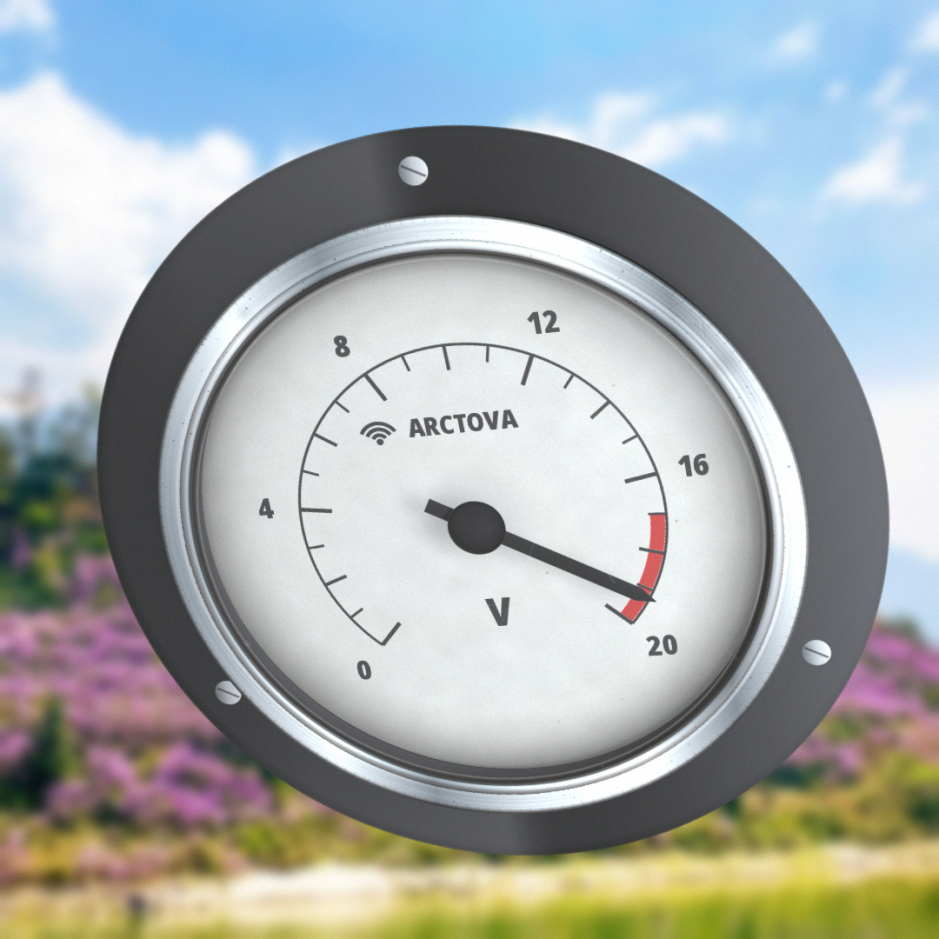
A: **19** V
